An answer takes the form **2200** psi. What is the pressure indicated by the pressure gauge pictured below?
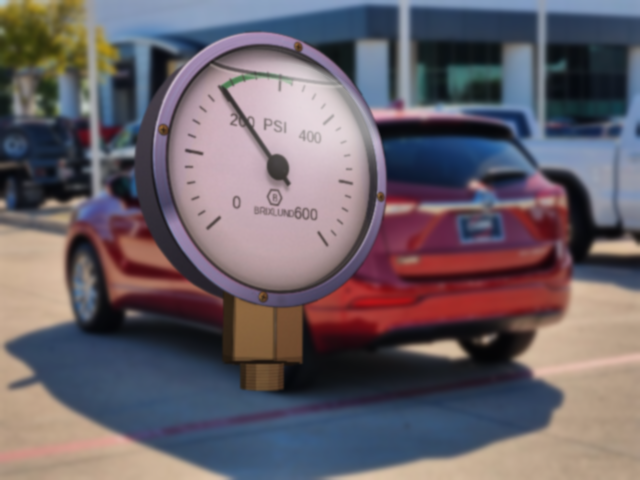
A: **200** psi
